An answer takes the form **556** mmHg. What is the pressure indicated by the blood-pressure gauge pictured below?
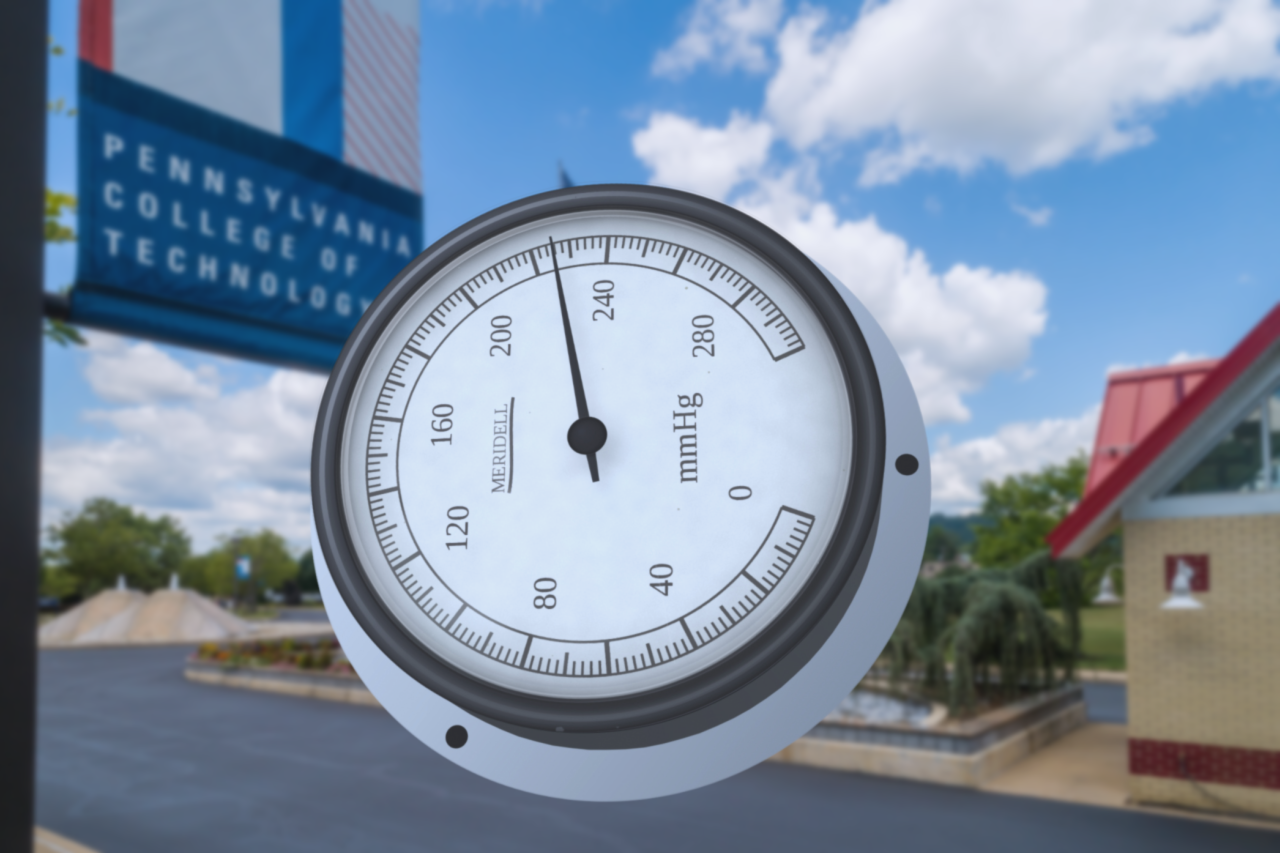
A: **226** mmHg
